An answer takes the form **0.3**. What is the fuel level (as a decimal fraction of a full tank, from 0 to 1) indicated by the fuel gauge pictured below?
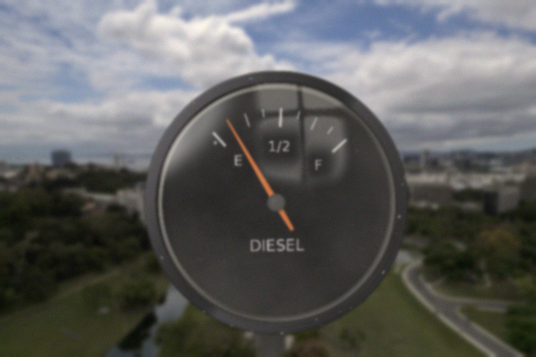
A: **0.125**
